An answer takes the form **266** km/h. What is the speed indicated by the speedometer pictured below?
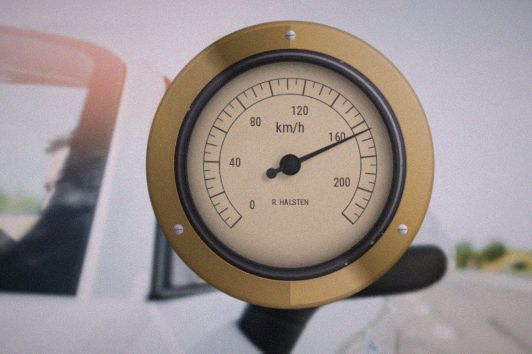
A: **165** km/h
